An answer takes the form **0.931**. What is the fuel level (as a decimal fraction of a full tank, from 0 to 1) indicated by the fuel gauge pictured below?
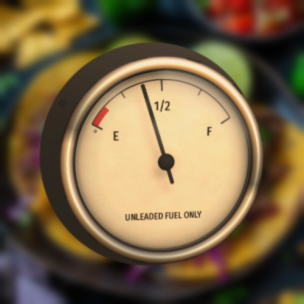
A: **0.375**
